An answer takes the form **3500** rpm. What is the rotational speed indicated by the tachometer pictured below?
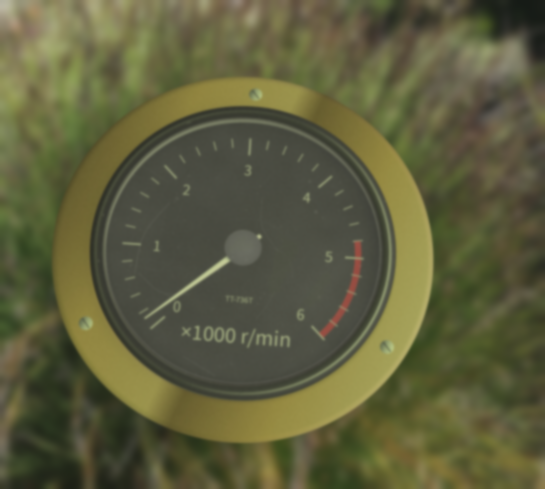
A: **100** rpm
